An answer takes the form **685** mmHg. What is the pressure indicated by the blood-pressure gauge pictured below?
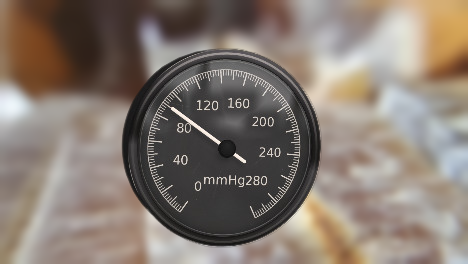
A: **90** mmHg
